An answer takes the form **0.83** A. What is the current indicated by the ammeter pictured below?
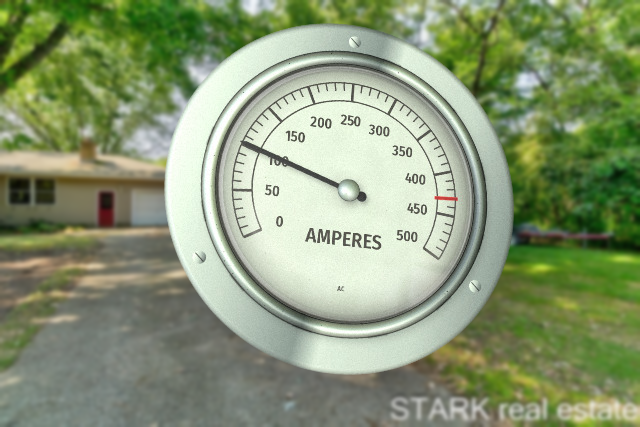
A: **100** A
